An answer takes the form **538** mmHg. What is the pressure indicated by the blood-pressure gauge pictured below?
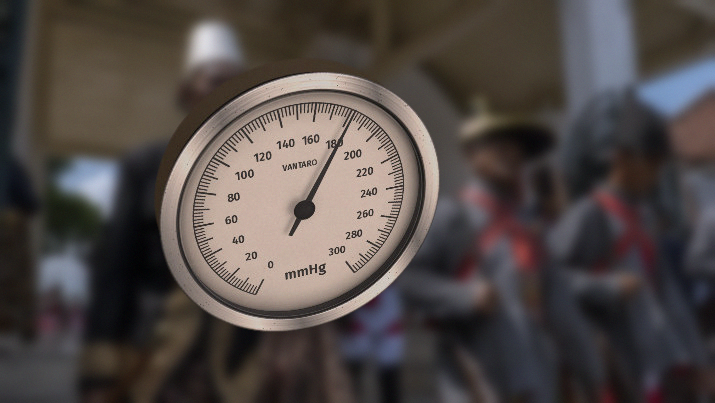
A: **180** mmHg
